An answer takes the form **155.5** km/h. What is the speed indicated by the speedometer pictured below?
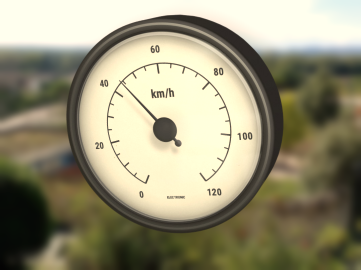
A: **45** km/h
